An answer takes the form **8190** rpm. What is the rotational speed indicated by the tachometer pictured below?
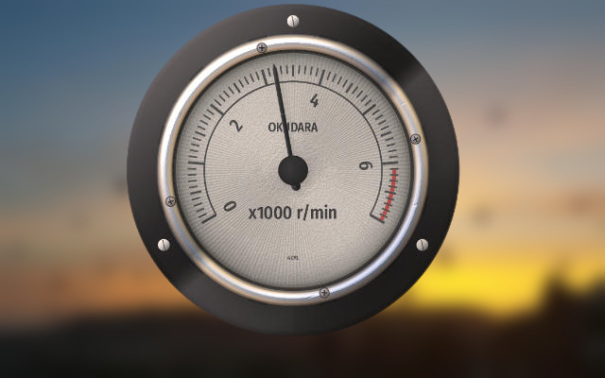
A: **3200** rpm
